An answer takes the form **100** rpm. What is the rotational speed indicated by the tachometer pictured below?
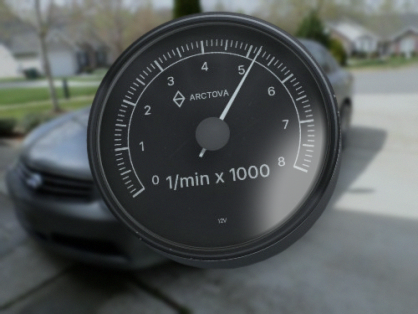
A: **5200** rpm
